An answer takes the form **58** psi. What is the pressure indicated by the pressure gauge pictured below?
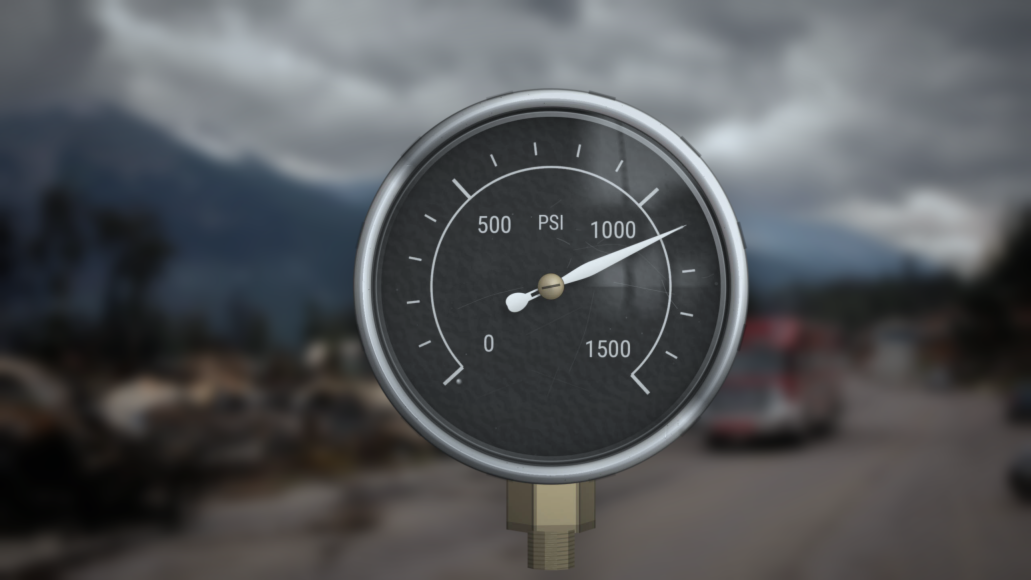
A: **1100** psi
